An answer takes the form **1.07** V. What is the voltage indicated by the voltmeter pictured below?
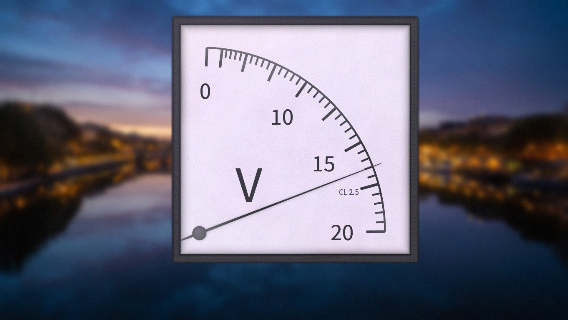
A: **16.5** V
